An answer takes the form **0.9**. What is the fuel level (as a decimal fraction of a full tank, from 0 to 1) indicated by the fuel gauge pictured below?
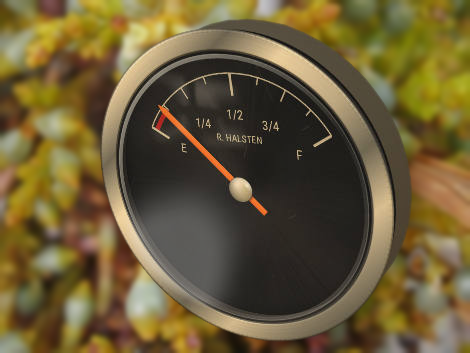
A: **0.125**
